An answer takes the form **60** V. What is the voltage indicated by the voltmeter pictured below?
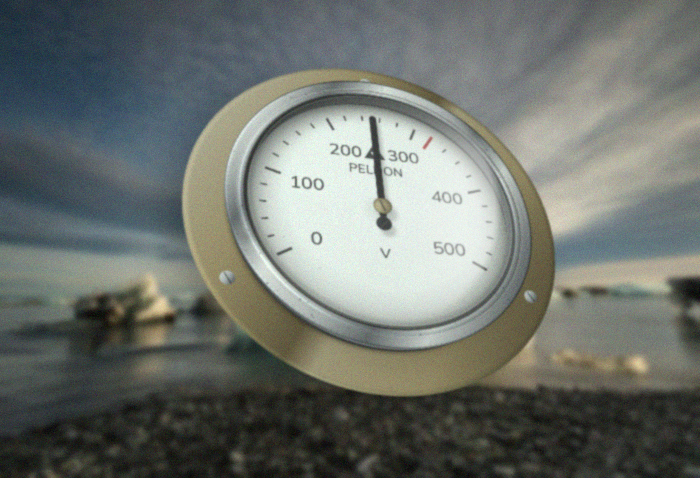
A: **250** V
